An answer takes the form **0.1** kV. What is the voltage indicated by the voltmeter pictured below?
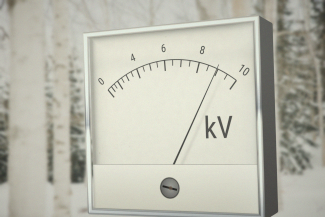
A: **9** kV
